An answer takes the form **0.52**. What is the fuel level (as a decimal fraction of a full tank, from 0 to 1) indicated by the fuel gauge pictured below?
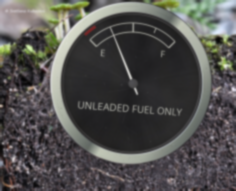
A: **0.25**
